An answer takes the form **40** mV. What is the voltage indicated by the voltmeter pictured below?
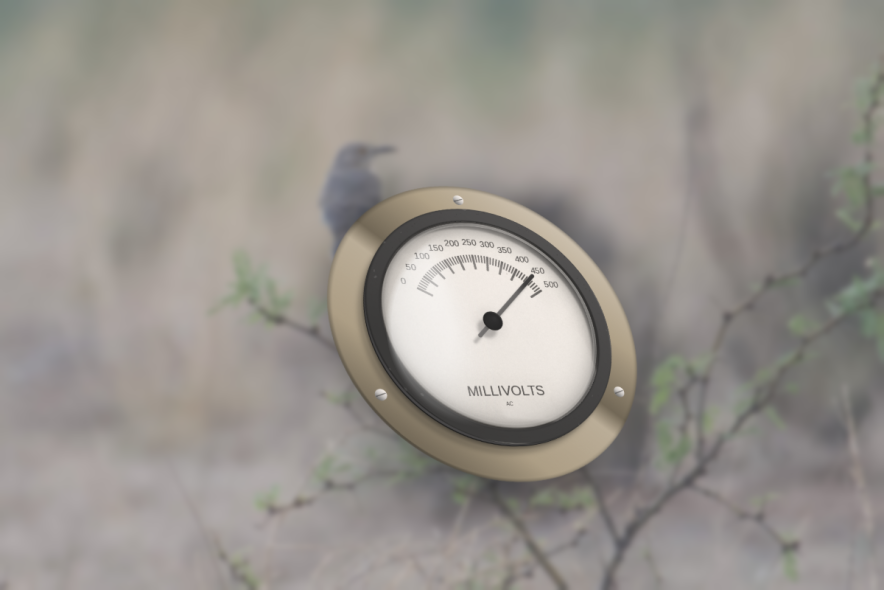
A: **450** mV
